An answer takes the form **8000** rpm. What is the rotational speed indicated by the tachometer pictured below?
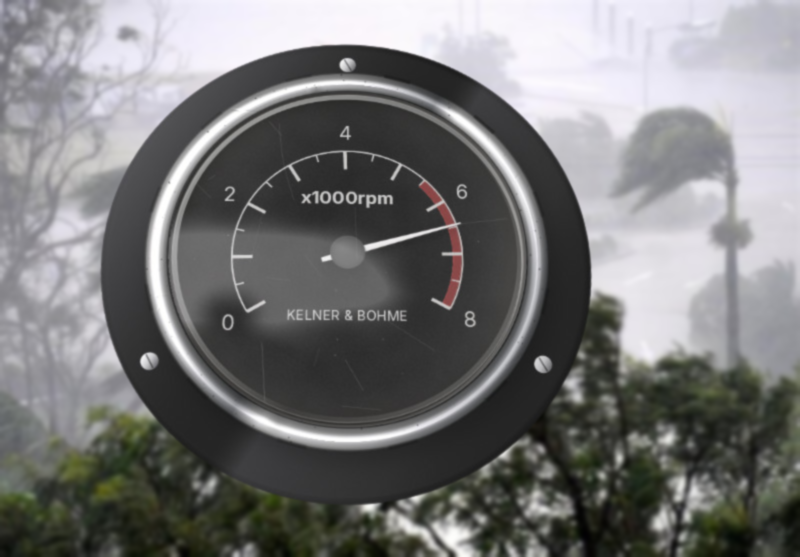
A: **6500** rpm
